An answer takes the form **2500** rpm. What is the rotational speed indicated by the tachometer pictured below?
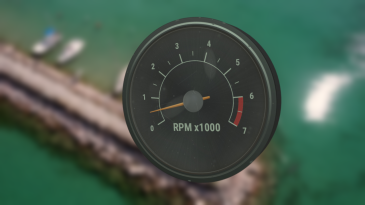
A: **500** rpm
